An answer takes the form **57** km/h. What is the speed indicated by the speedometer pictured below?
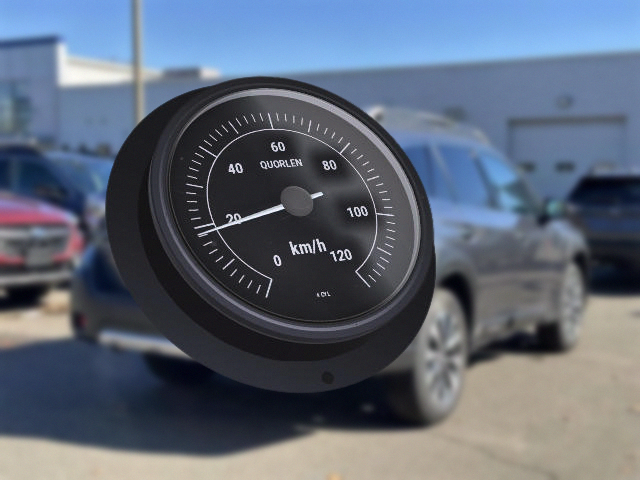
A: **18** km/h
